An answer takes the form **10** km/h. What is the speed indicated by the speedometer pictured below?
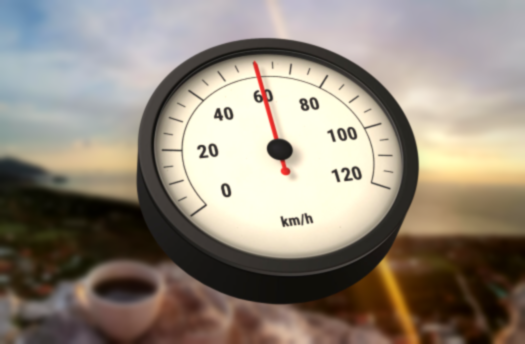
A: **60** km/h
